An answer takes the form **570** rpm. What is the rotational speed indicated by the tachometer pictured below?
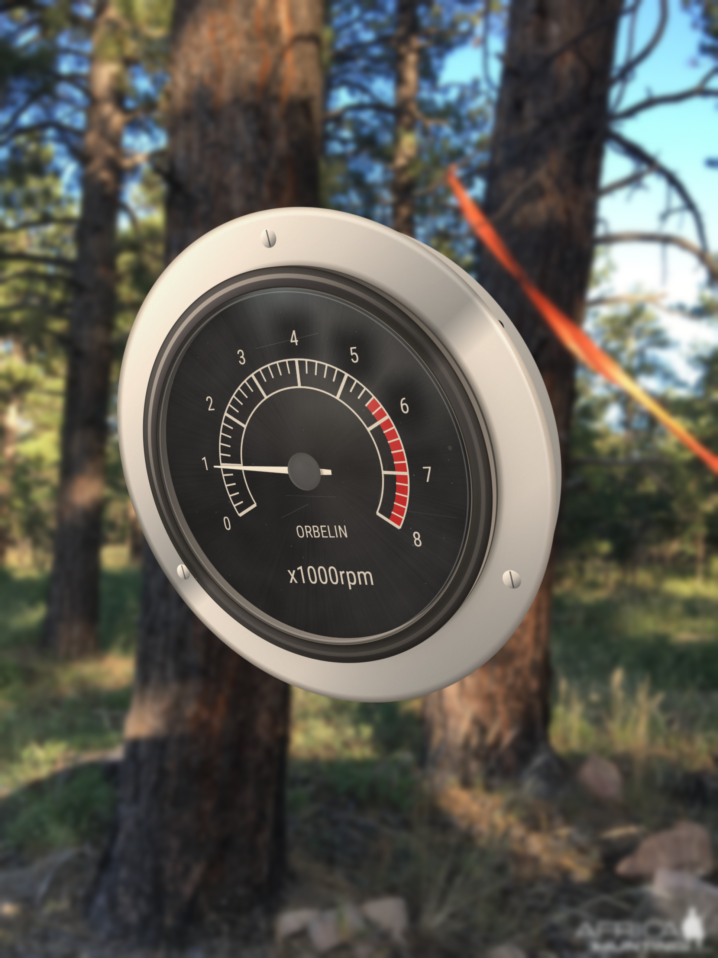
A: **1000** rpm
